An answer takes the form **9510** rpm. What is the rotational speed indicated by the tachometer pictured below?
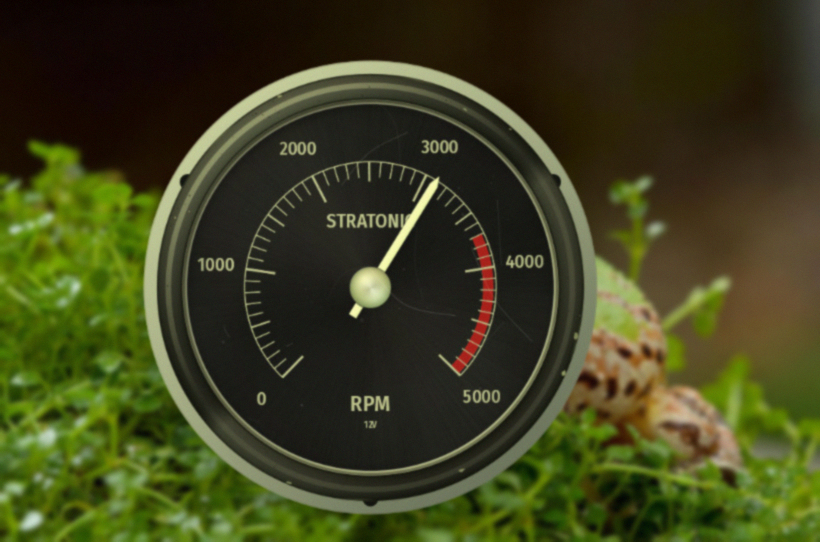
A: **3100** rpm
